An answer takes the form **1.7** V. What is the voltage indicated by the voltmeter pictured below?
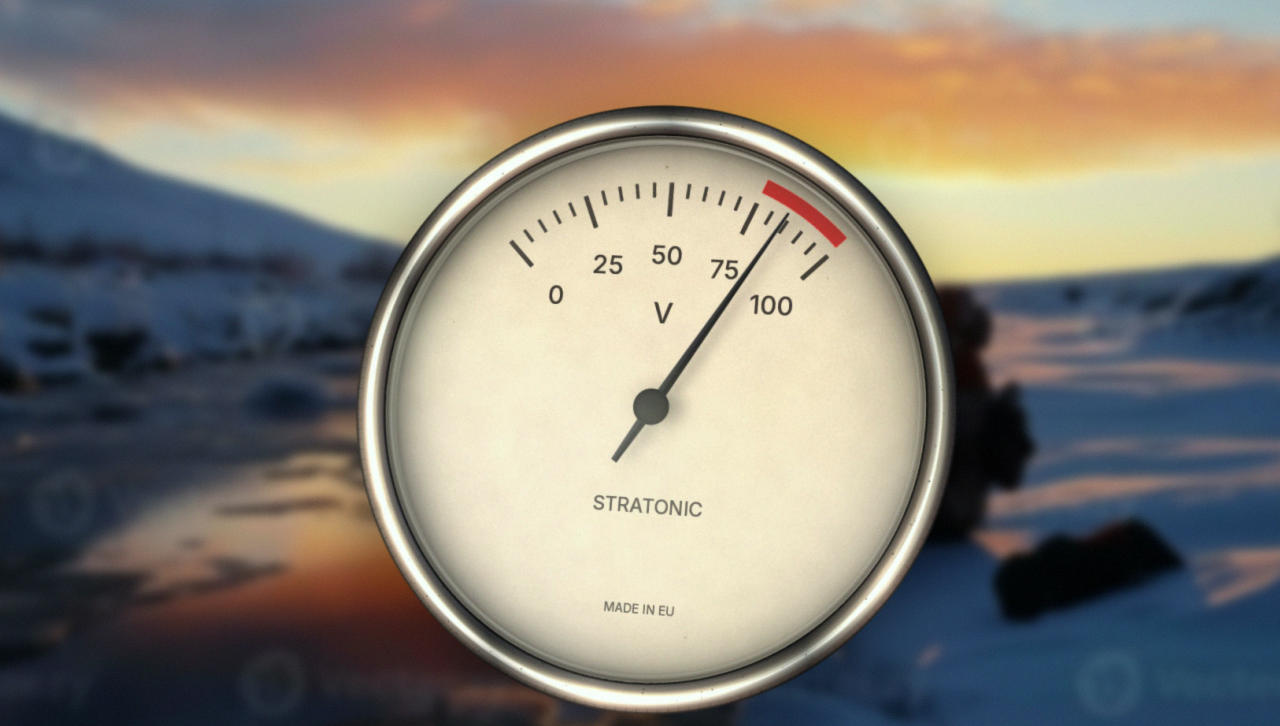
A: **85** V
